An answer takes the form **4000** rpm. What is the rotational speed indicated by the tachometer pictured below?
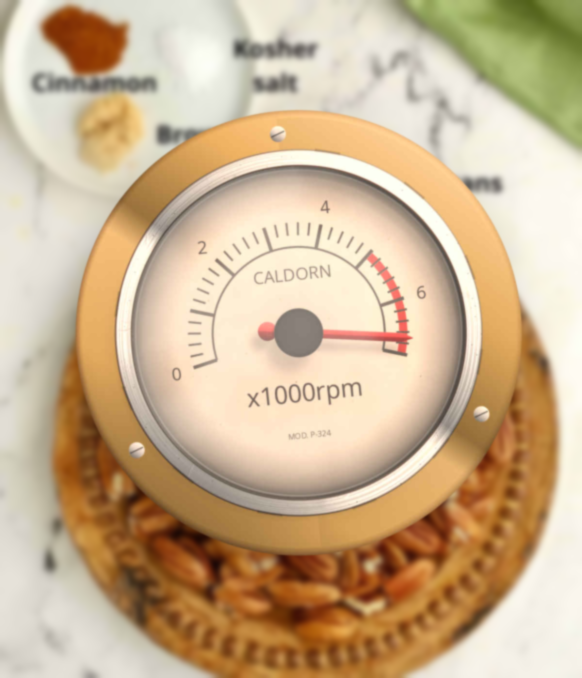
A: **6700** rpm
